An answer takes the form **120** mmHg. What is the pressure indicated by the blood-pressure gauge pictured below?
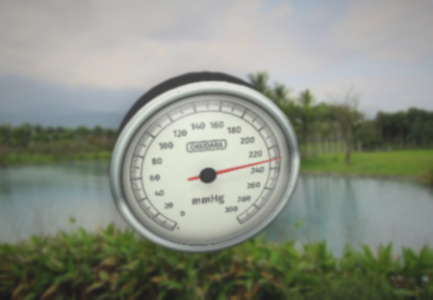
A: **230** mmHg
